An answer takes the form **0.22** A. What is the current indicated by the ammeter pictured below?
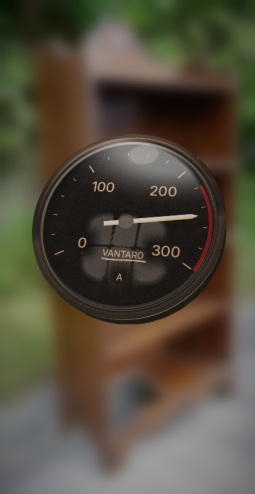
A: **250** A
